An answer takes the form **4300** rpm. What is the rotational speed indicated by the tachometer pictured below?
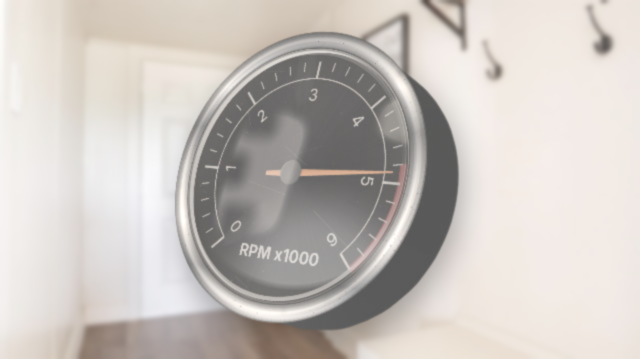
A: **4900** rpm
